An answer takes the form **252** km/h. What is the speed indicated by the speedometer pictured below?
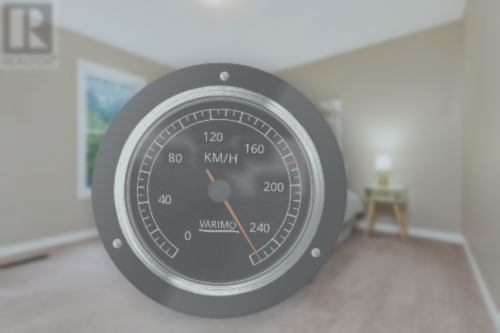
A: **255** km/h
